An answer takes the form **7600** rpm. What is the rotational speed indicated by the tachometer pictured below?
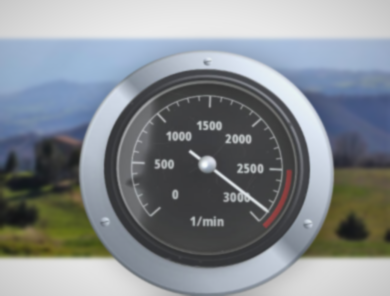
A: **2900** rpm
